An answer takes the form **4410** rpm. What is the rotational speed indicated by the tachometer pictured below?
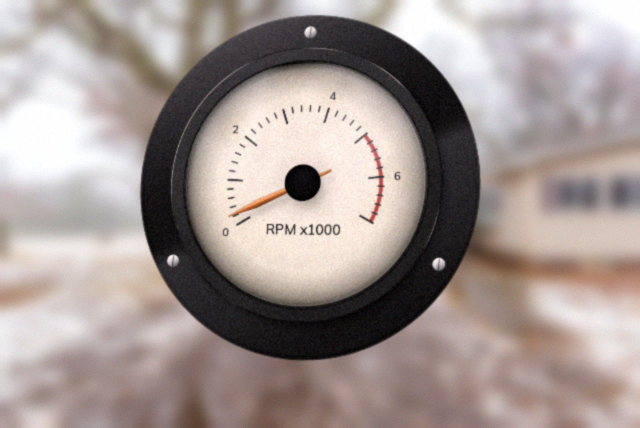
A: **200** rpm
